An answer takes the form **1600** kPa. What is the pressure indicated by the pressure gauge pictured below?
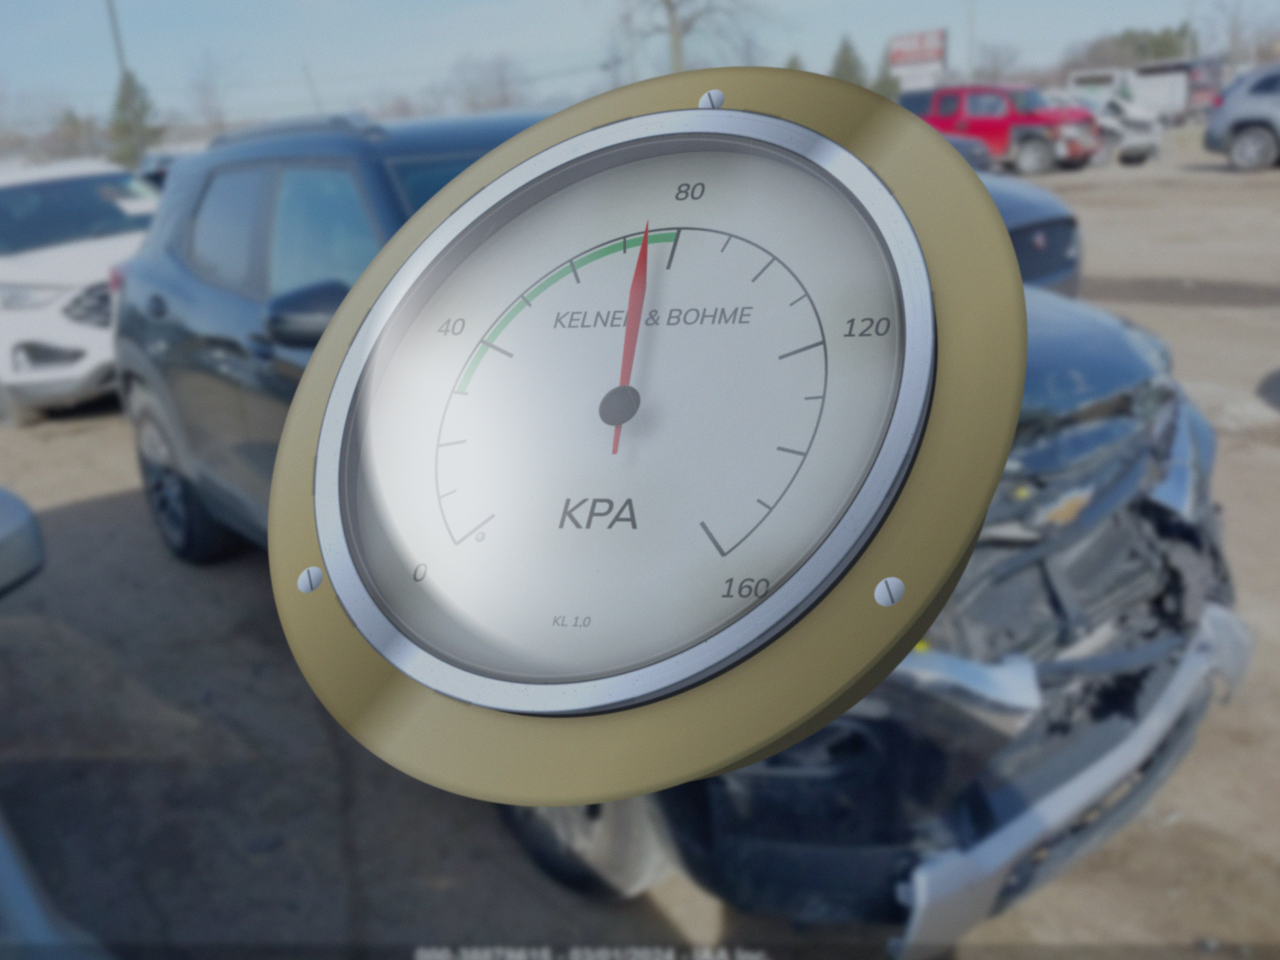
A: **75** kPa
